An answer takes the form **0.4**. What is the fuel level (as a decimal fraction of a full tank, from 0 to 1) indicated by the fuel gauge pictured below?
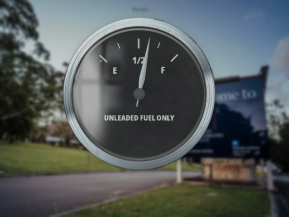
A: **0.625**
